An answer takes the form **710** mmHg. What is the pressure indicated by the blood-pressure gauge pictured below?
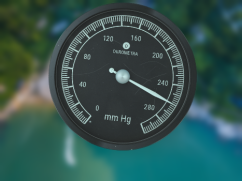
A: **260** mmHg
